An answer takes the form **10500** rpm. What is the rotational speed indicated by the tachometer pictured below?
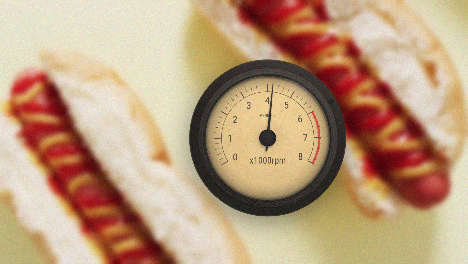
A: **4200** rpm
